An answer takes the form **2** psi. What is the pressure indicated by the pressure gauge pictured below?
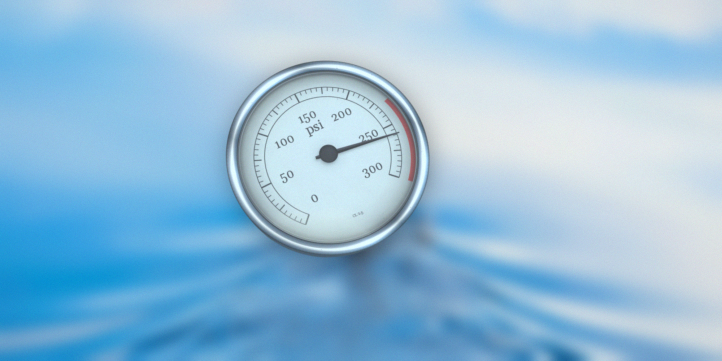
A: **260** psi
